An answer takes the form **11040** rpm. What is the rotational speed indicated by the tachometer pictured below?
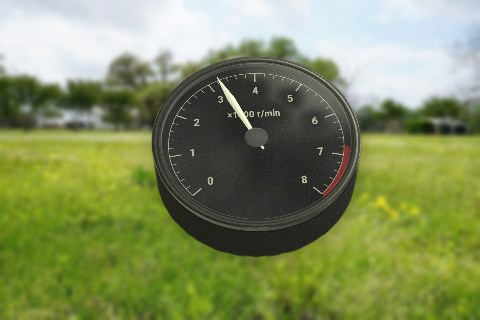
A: **3200** rpm
